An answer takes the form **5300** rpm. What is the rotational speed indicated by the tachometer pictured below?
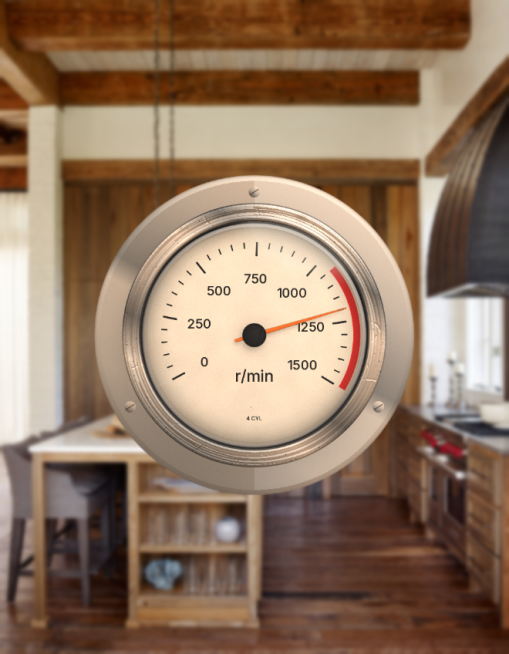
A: **1200** rpm
